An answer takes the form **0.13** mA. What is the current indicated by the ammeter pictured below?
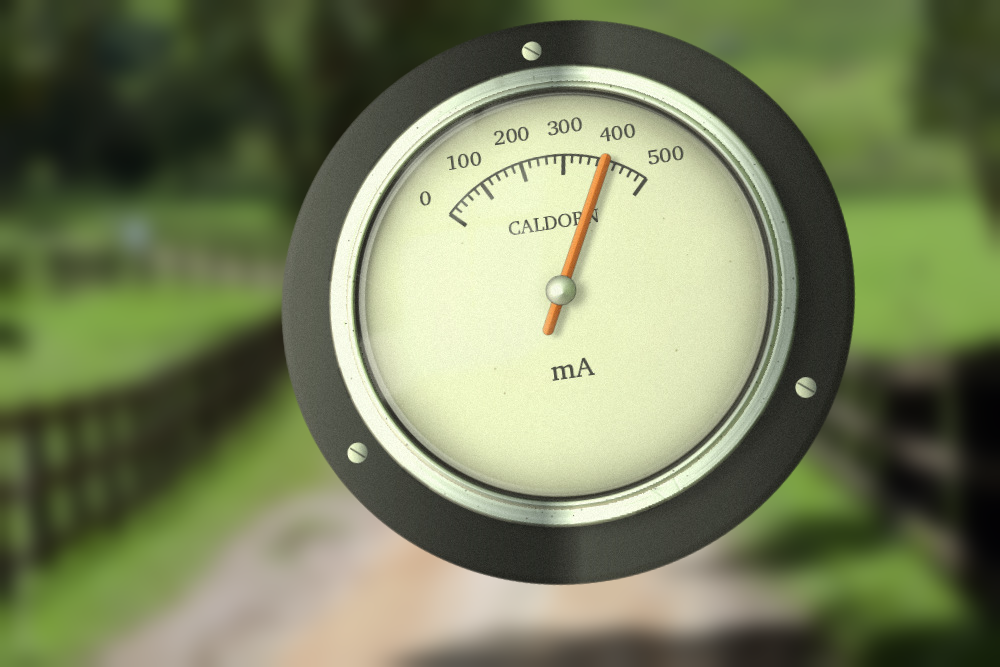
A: **400** mA
